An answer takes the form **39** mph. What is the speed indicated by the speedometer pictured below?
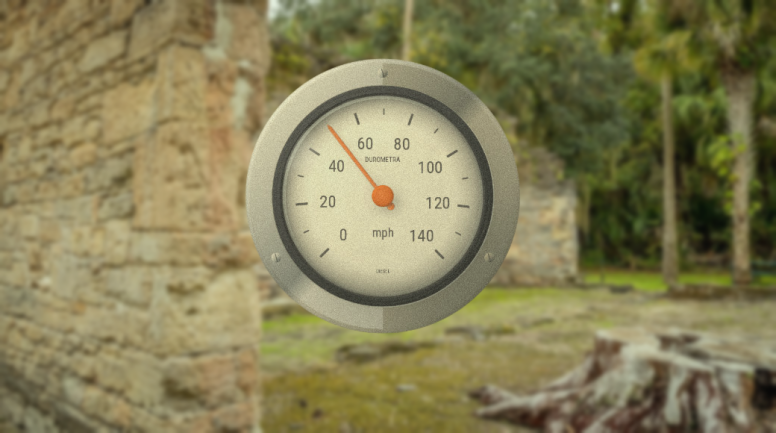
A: **50** mph
